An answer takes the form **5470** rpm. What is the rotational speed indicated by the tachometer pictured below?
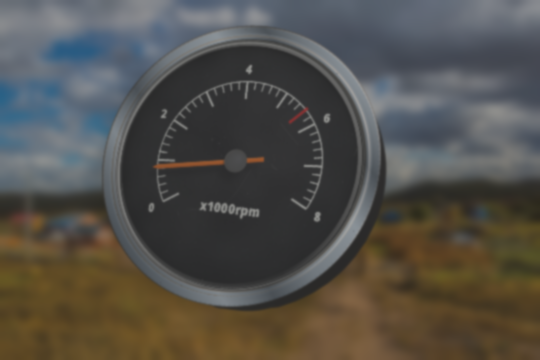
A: **800** rpm
